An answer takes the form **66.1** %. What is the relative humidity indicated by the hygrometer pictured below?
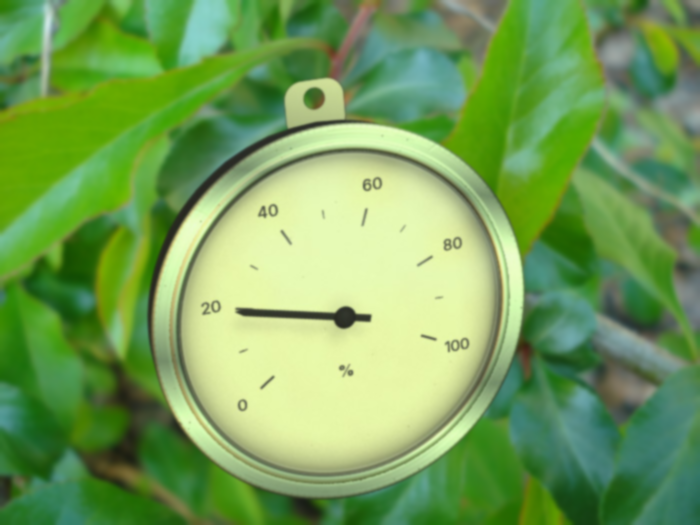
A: **20** %
